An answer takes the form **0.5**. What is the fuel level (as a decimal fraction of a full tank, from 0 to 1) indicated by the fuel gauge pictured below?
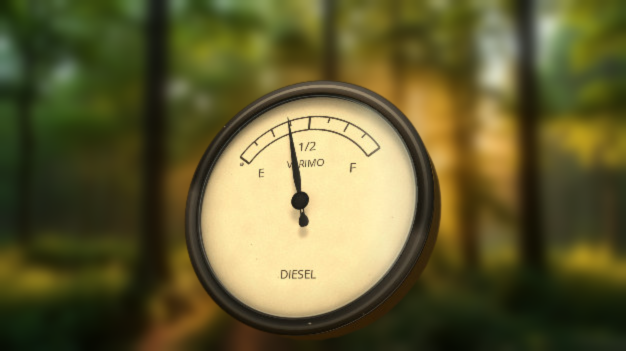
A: **0.375**
